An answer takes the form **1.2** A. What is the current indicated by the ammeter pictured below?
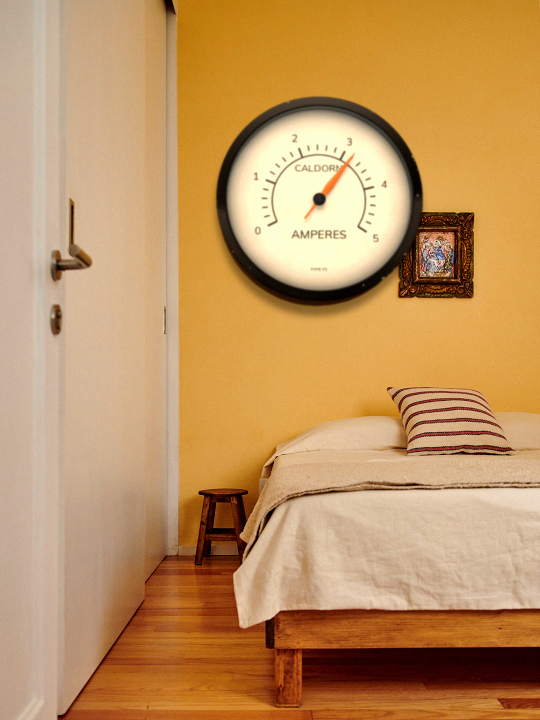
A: **3.2** A
